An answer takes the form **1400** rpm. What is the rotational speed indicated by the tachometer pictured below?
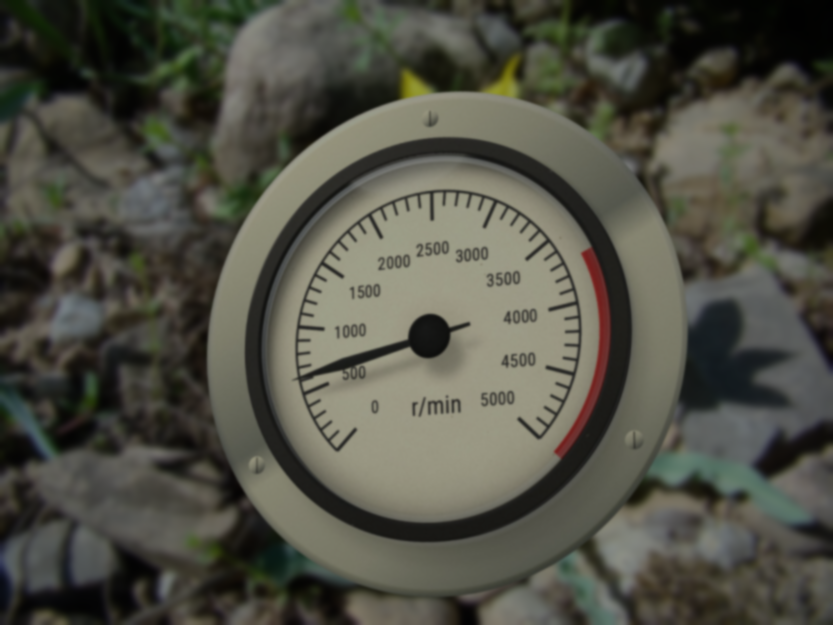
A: **600** rpm
